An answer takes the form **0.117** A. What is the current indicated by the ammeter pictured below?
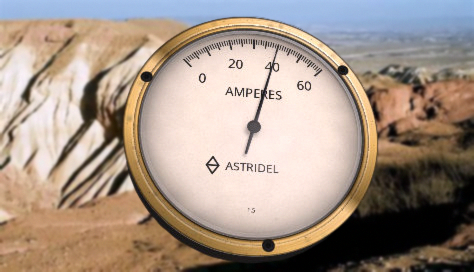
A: **40** A
